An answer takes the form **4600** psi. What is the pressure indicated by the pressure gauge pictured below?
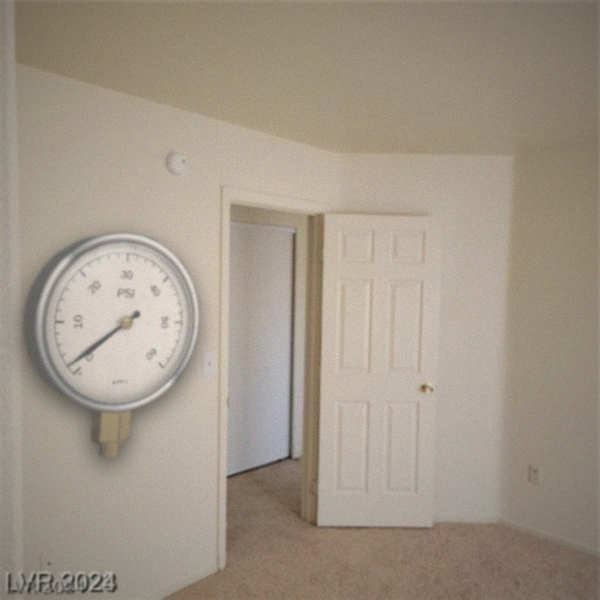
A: **2** psi
